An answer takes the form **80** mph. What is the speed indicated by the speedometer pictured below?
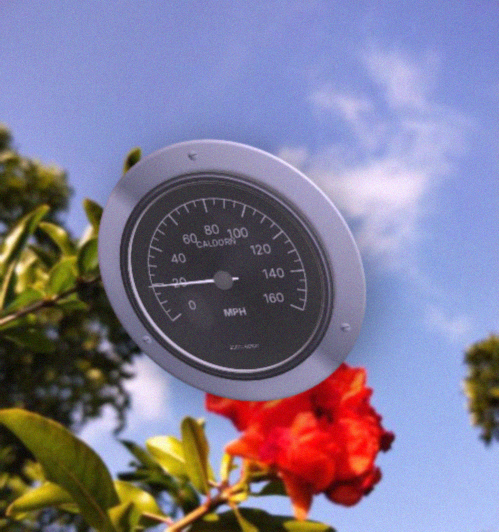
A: **20** mph
